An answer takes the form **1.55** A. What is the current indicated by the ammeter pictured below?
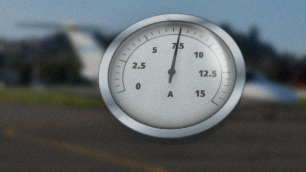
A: **7.5** A
